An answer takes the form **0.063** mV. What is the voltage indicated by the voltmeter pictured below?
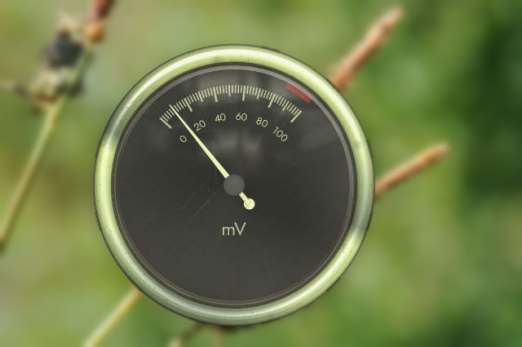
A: **10** mV
